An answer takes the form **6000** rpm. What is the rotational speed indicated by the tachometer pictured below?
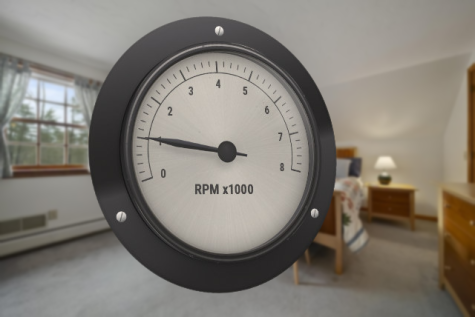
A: **1000** rpm
